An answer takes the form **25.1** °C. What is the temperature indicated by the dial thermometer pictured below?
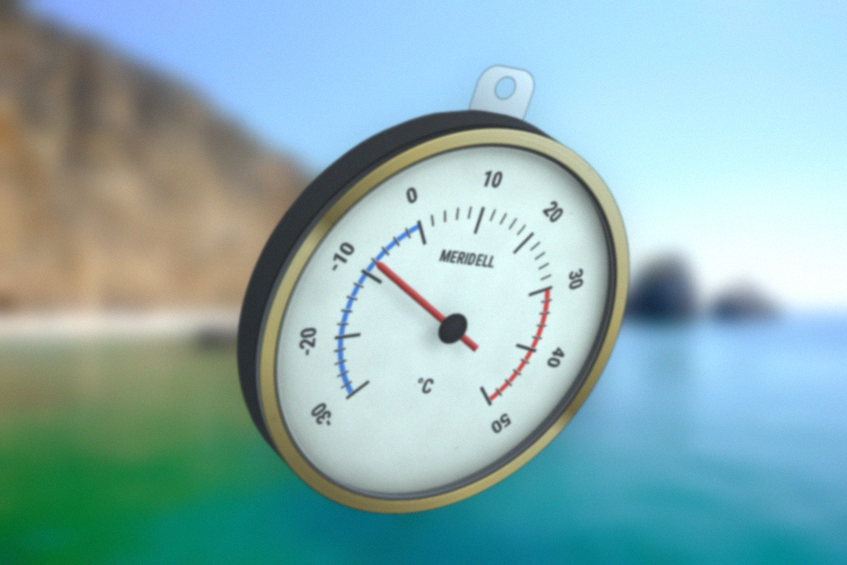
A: **-8** °C
